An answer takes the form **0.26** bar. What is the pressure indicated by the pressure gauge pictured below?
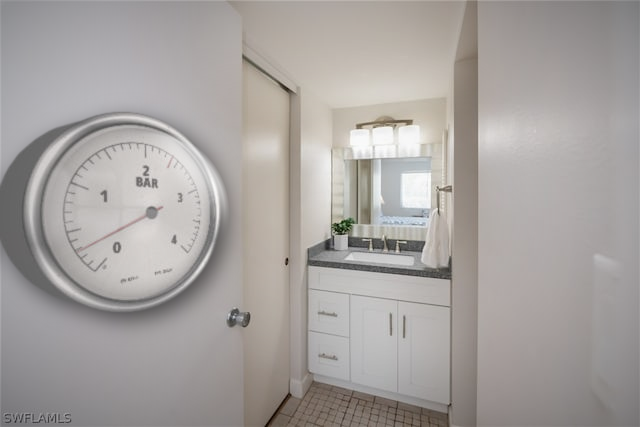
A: **0.3** bar
